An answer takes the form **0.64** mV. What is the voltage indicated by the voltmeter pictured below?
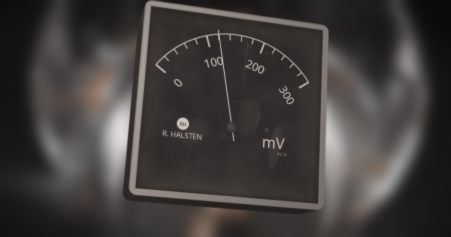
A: **120** mV
